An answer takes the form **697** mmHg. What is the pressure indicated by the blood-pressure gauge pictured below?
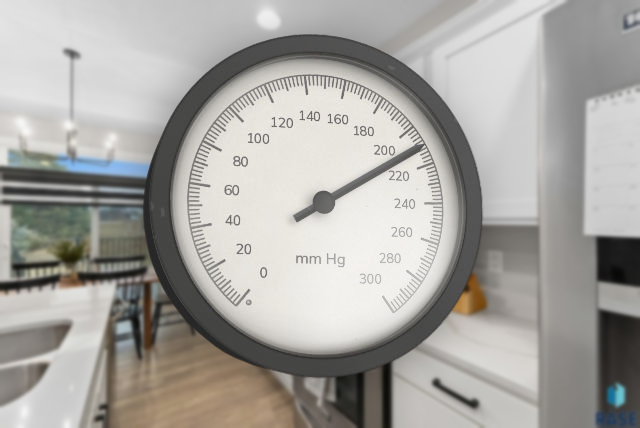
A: **210** mmHg
